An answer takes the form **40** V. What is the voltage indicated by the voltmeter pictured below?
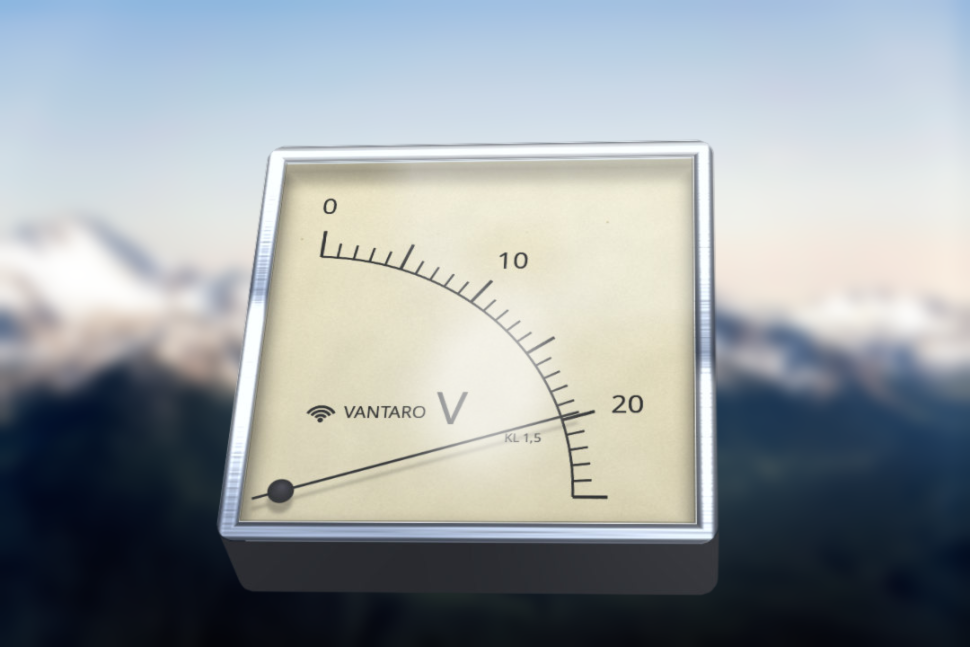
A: **20** V
